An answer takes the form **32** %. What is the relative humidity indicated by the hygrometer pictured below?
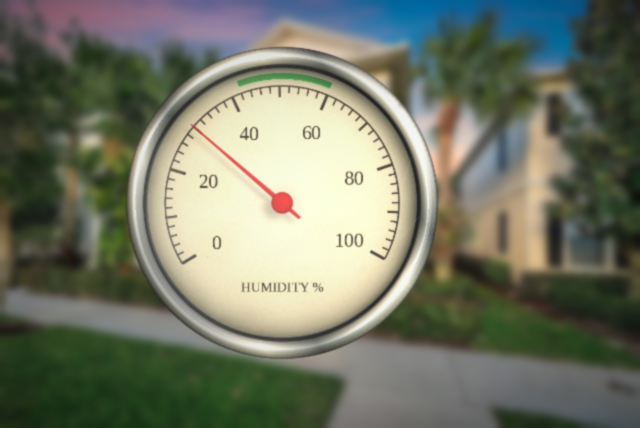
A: **30** %
